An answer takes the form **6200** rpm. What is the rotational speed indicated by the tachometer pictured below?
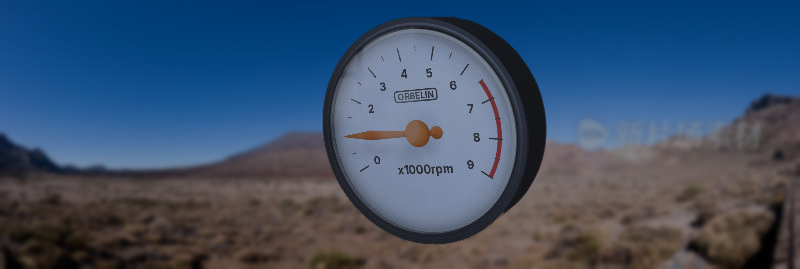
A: **1000** rpm
